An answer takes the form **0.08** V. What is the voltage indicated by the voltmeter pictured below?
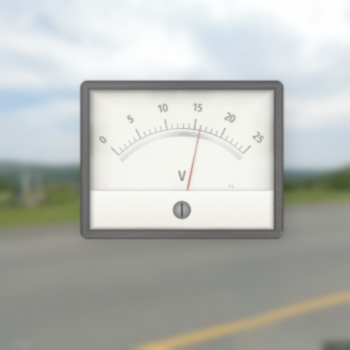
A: **16** V
